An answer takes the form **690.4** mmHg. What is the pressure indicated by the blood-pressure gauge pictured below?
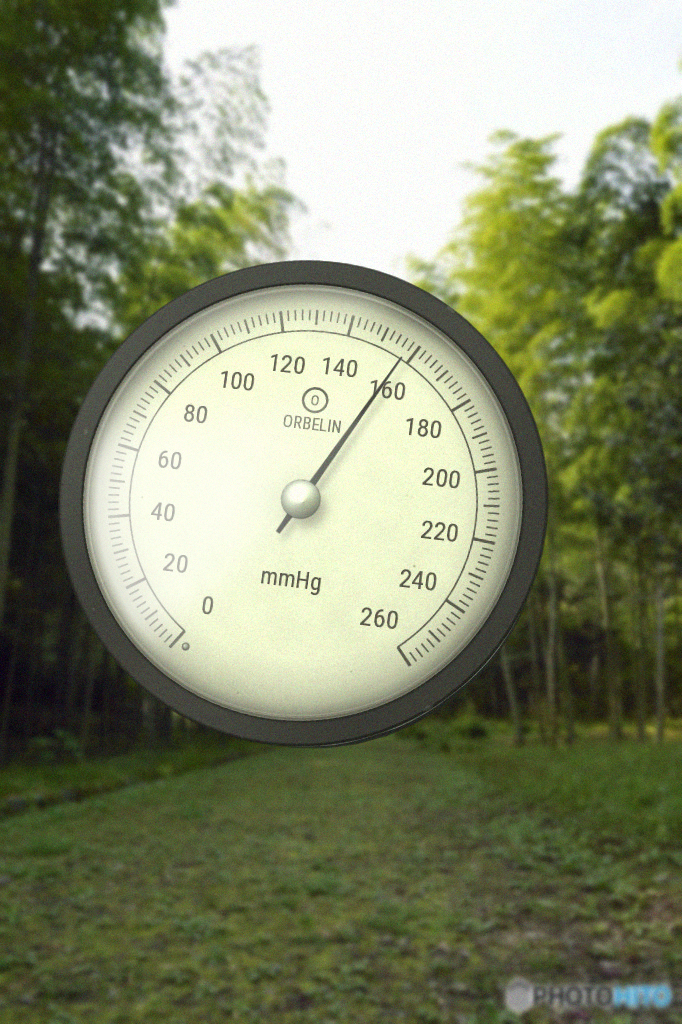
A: **158** mmHg
